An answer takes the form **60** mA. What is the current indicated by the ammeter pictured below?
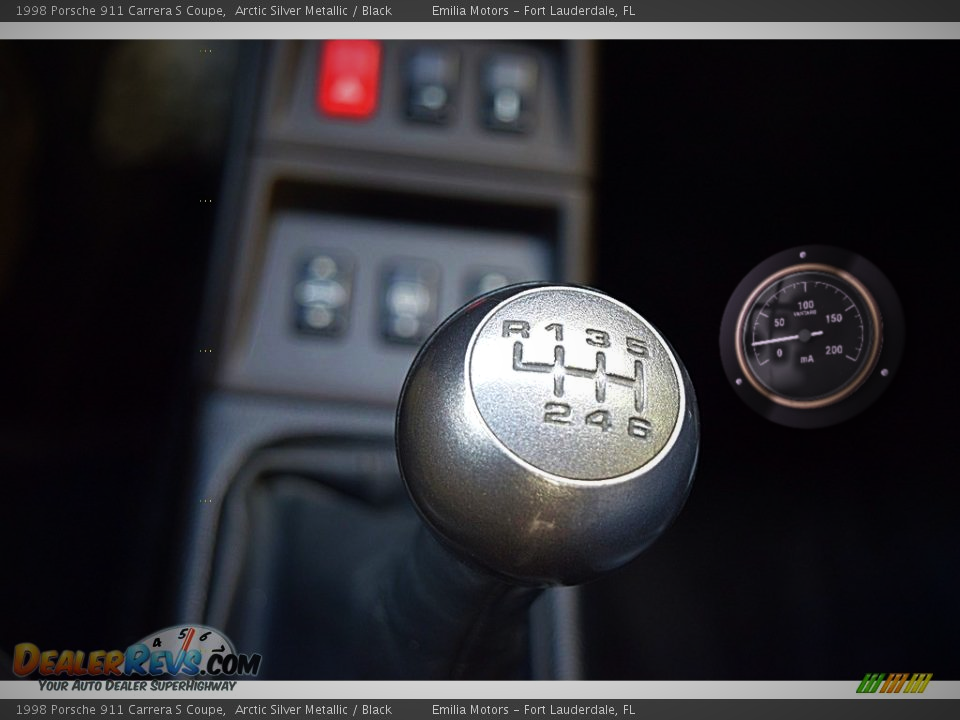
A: **20** mA
